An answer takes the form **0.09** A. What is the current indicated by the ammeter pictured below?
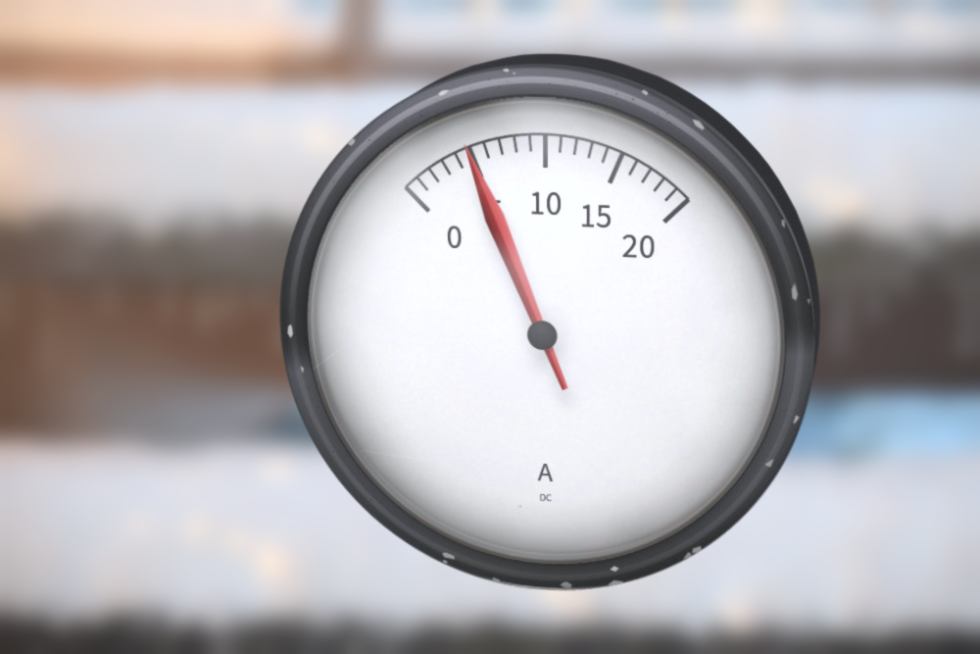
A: **5** A
